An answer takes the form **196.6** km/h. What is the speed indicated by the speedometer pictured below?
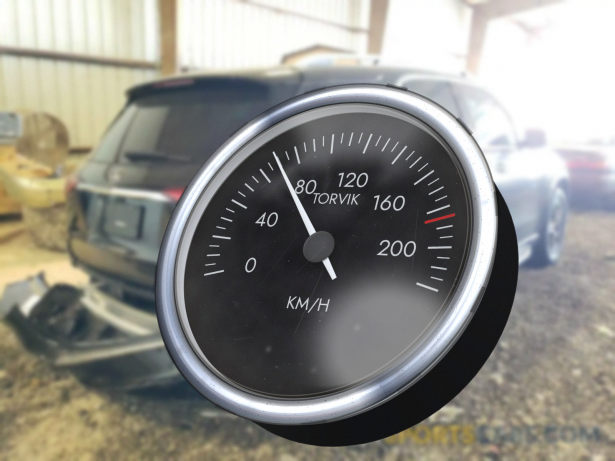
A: **70** km/h
